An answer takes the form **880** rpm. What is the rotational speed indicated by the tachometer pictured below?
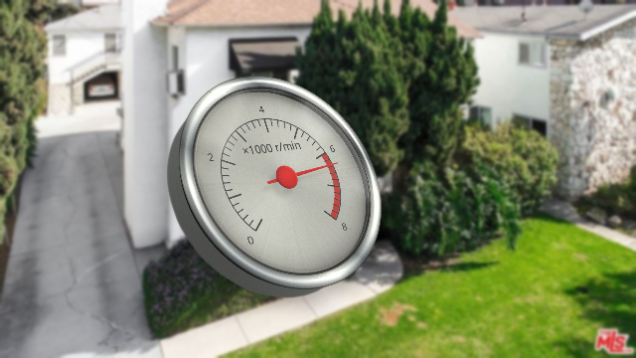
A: **6400** rpm
